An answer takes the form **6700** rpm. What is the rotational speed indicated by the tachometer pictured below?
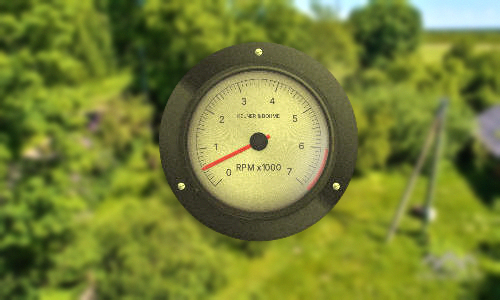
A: **500** rpm
